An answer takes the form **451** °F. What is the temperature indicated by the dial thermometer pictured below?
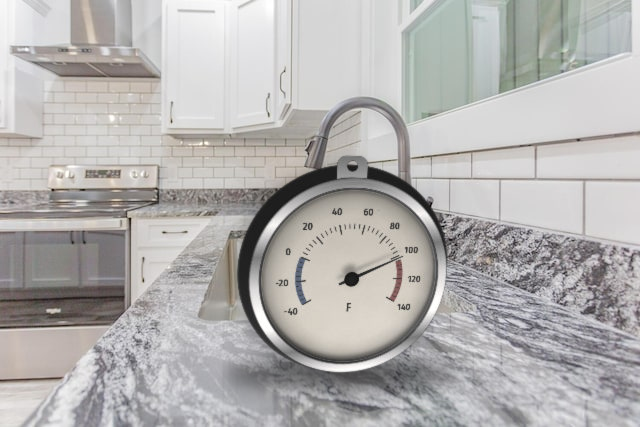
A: **100** °F
